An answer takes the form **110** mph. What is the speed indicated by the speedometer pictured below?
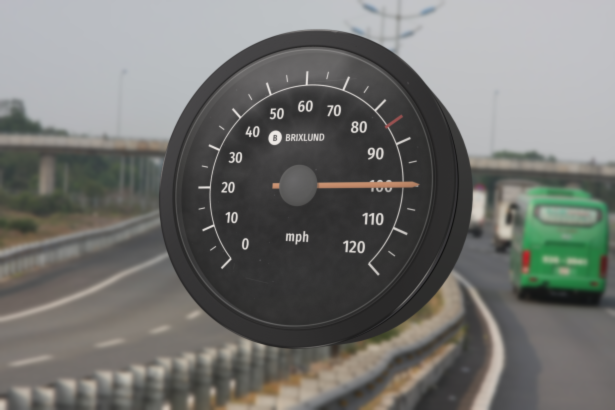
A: **100** mph
